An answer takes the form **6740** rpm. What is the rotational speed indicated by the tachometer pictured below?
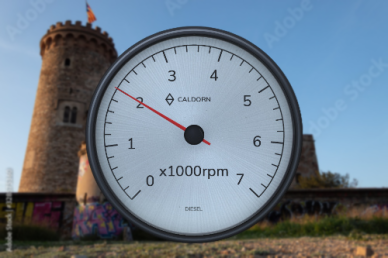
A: **2000** rpm
